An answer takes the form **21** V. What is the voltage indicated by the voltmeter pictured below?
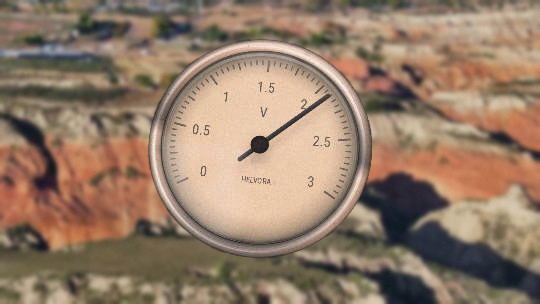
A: **2.1** V
